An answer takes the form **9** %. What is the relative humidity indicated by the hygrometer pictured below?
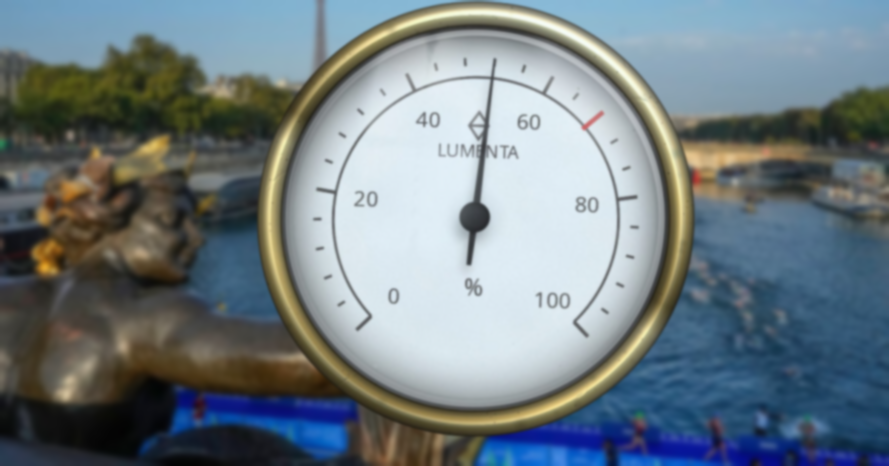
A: **52** %
